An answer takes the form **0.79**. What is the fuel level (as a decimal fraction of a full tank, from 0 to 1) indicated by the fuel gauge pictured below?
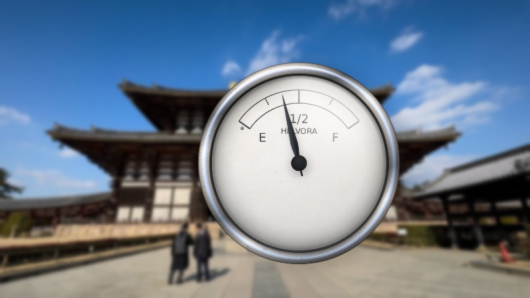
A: **0.375**
